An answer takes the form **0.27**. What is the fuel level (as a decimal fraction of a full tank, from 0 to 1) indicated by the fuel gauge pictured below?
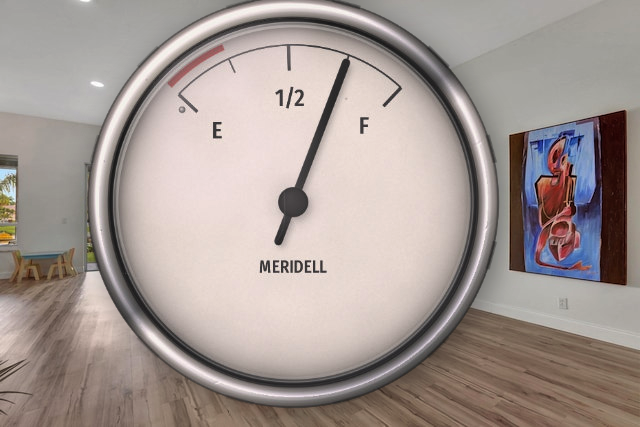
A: **0.75**
